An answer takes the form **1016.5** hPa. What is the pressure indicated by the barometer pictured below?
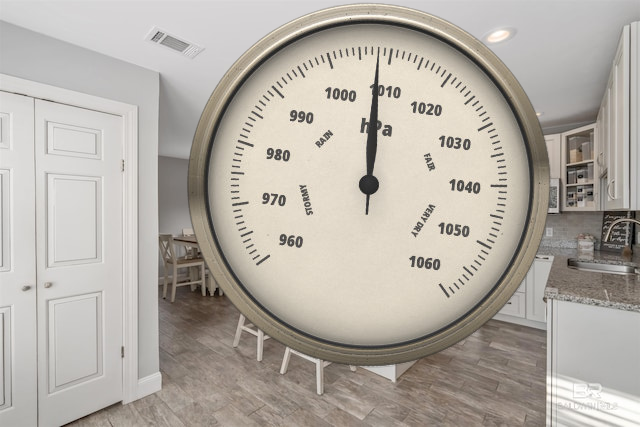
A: **1008** hPa
